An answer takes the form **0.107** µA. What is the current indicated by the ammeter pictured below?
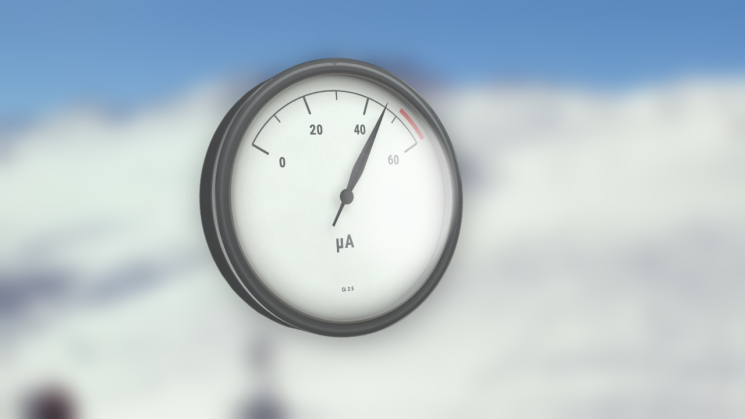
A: **45** µA
